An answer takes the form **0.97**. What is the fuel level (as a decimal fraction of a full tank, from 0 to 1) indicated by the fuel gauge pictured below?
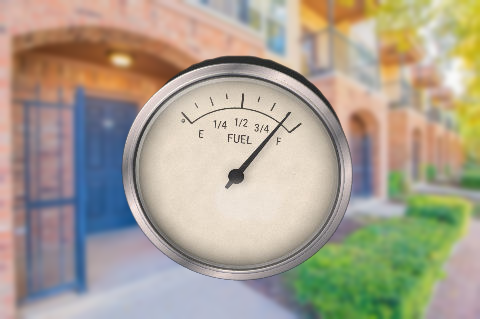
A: **0.875**
